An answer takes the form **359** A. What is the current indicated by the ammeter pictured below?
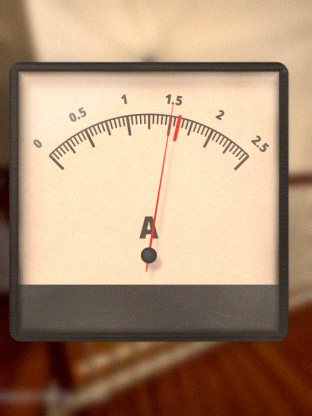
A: **1.5** A
